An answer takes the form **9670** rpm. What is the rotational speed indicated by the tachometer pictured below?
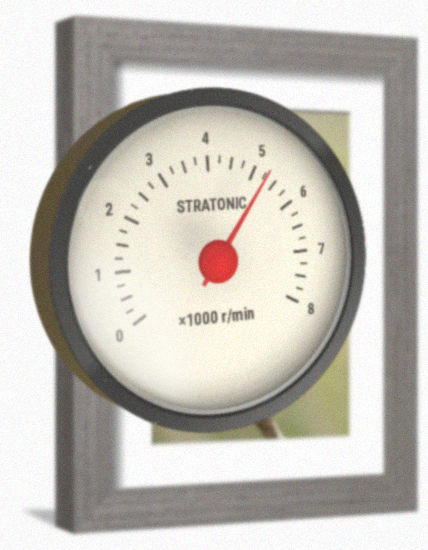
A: **5250** rpm
